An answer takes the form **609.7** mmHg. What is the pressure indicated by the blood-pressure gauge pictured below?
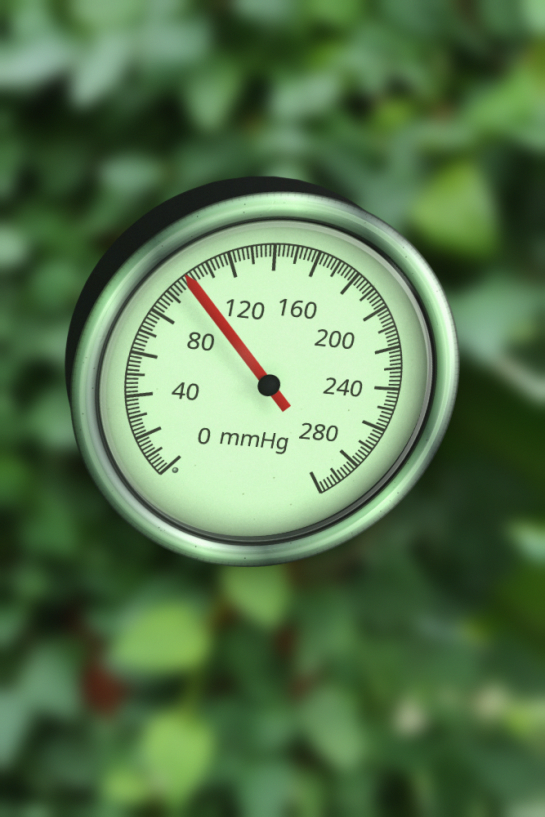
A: **100** mmHg
